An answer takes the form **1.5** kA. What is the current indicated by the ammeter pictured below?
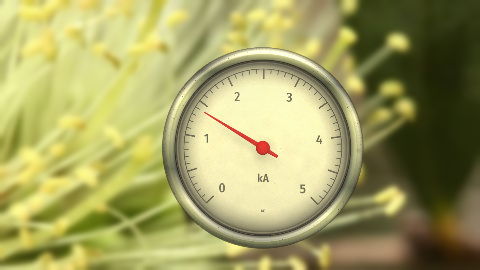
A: **1.4** kA
